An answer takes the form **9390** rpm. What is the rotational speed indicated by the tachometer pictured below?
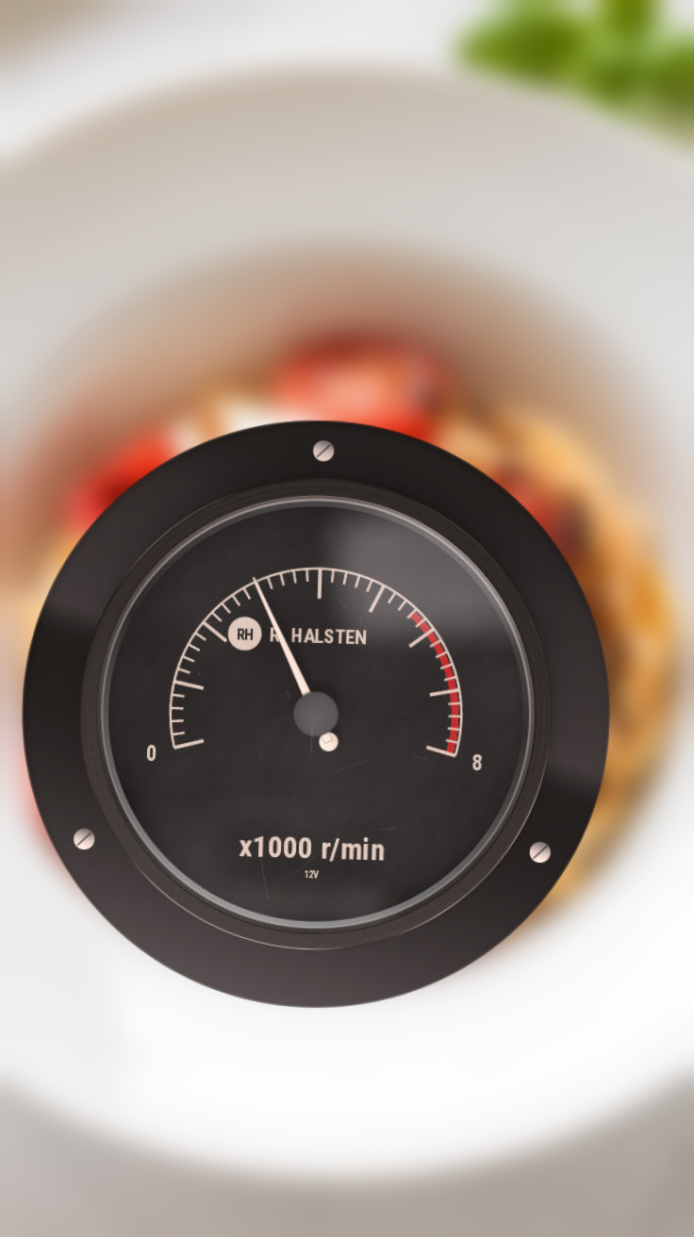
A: **3000** rpm
